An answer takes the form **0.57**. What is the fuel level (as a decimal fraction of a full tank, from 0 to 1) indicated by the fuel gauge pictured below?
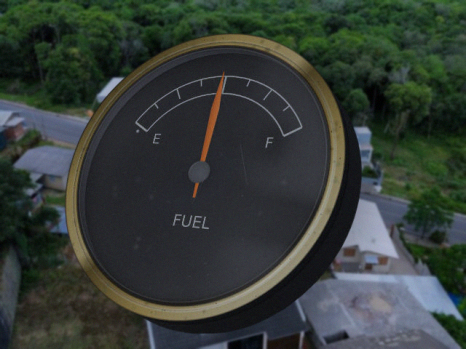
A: **0.5**
